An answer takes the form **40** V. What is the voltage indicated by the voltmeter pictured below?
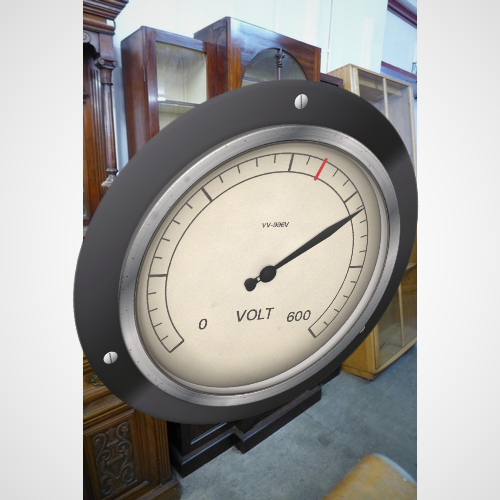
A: **420** V
